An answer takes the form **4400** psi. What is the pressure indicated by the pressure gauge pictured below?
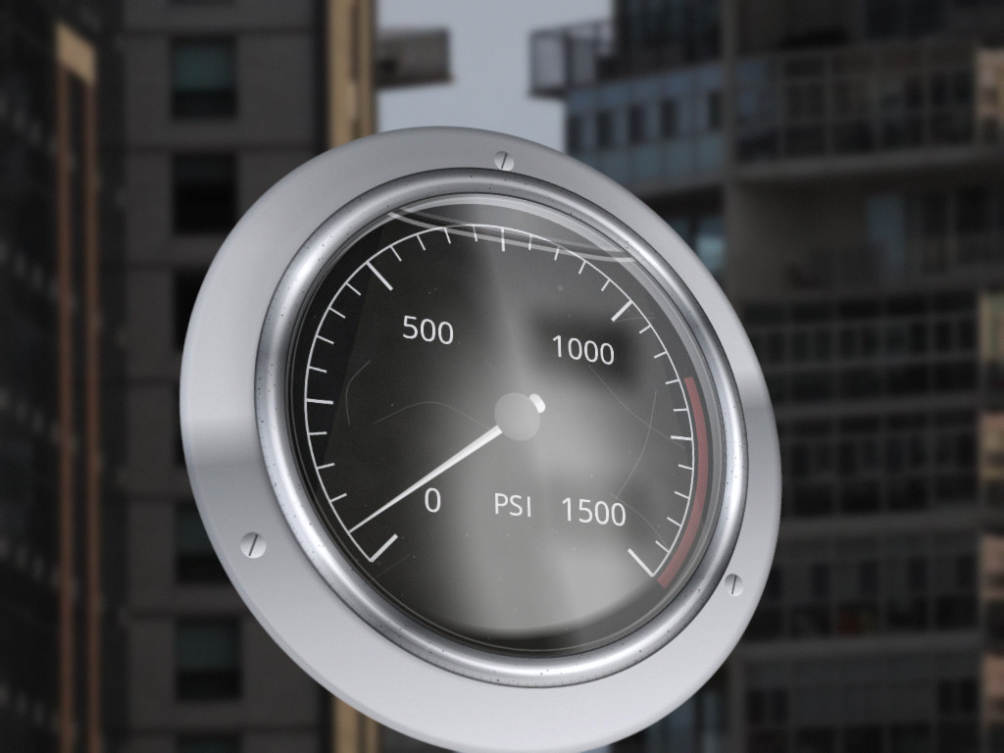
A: **50** psi
